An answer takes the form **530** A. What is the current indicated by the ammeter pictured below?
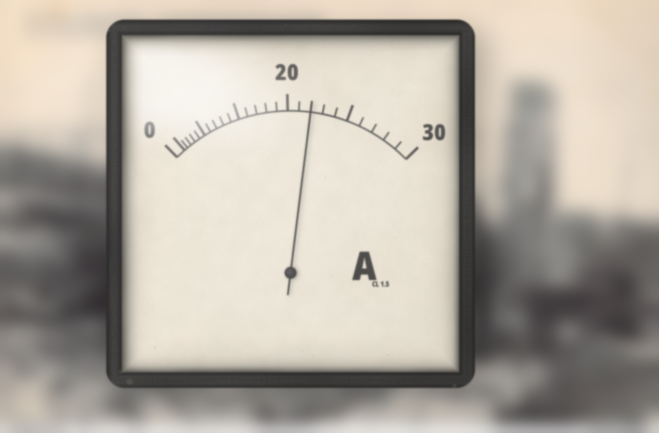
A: **22** A
